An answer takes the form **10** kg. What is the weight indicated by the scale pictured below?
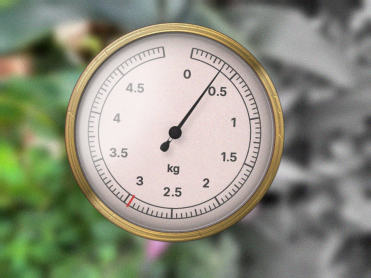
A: **0.35** kg
